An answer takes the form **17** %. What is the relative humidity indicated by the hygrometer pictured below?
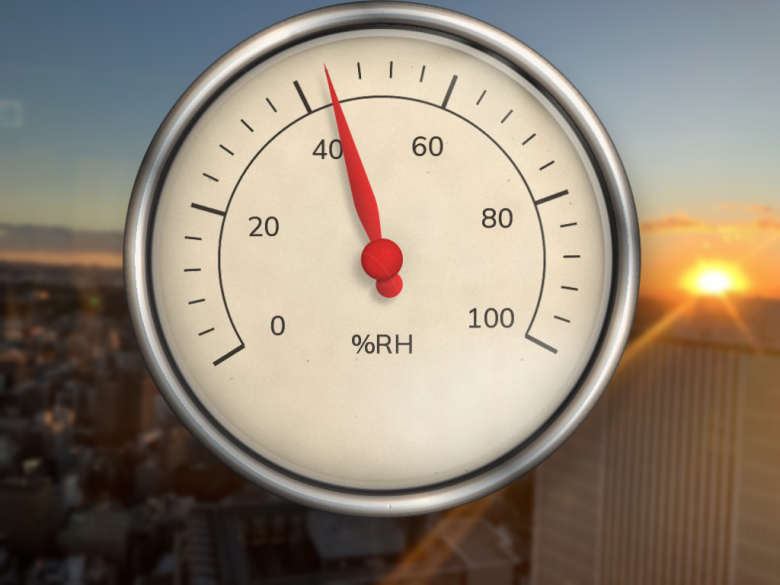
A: **44** %
